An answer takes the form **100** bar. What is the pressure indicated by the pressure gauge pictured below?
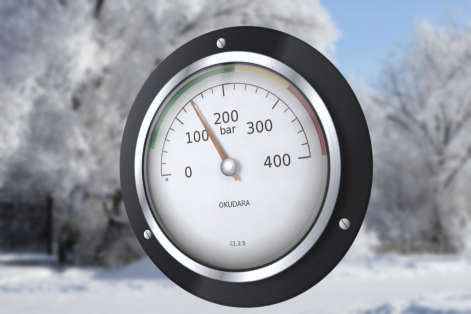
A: **140** bar
